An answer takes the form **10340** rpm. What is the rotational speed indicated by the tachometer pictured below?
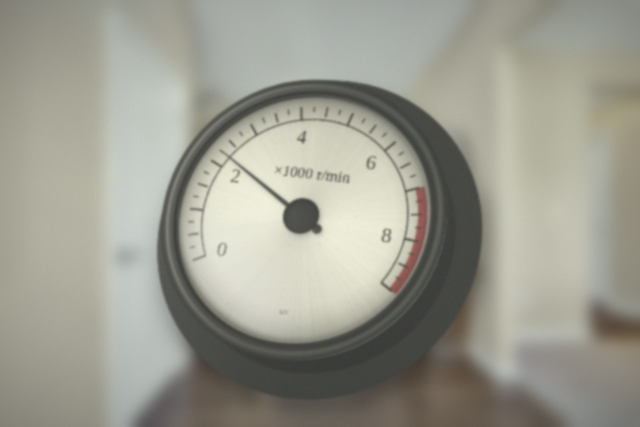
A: **2250** rpm
